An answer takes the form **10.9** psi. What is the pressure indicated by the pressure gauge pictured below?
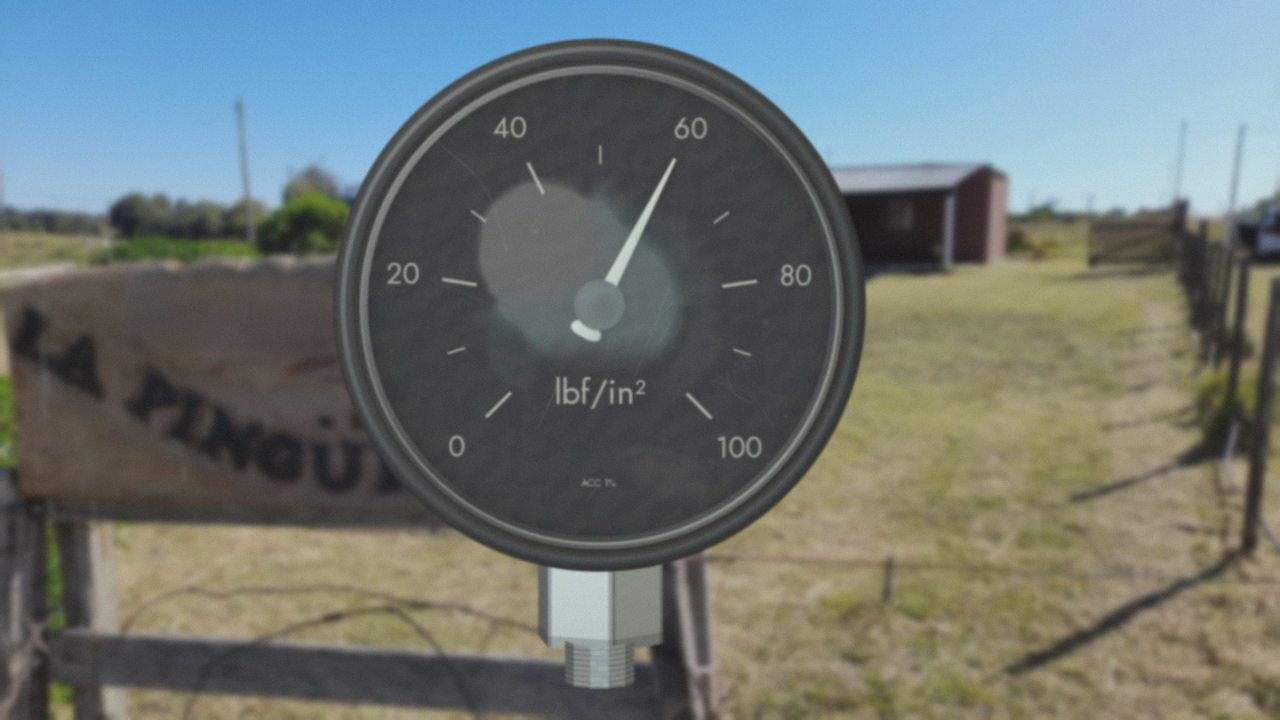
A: **60** psi
